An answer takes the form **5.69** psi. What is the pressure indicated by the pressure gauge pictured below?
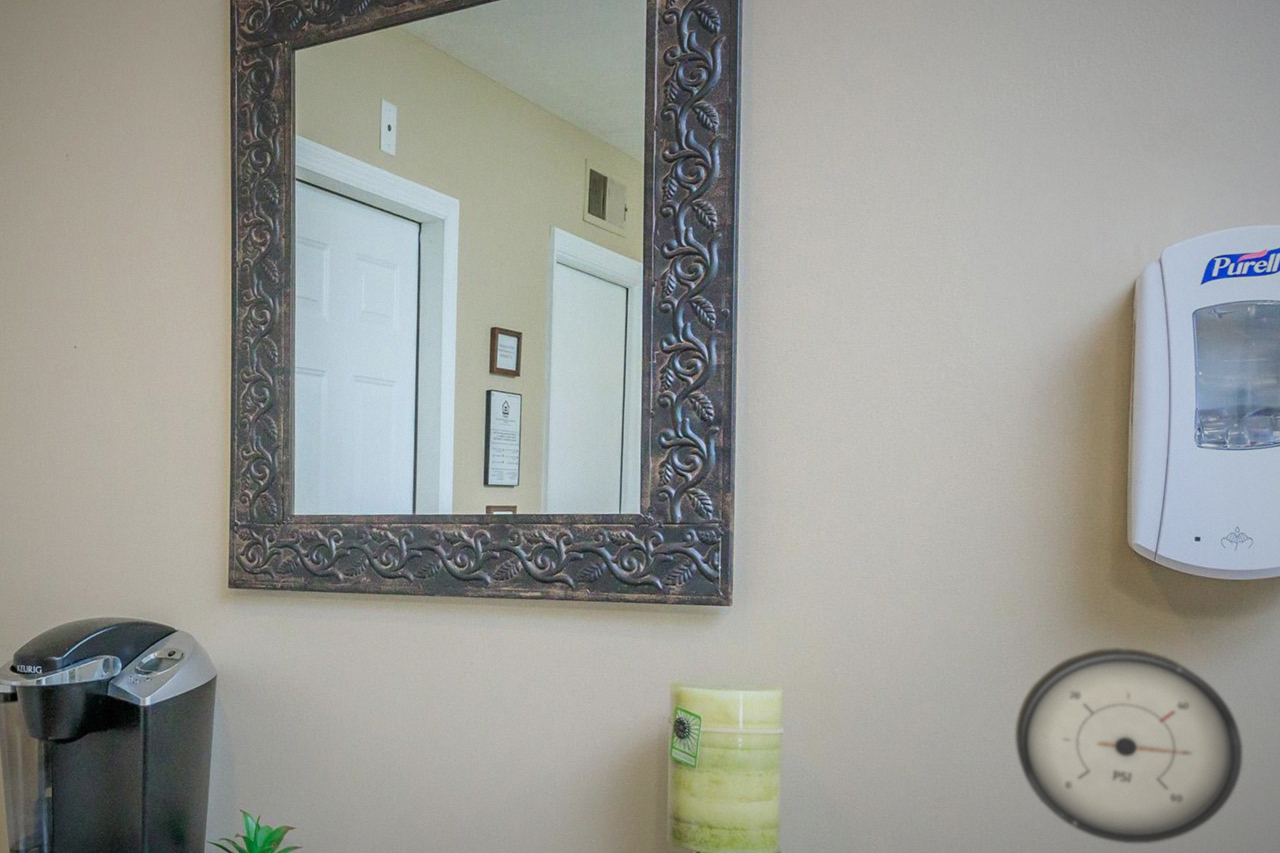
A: **50** psi
